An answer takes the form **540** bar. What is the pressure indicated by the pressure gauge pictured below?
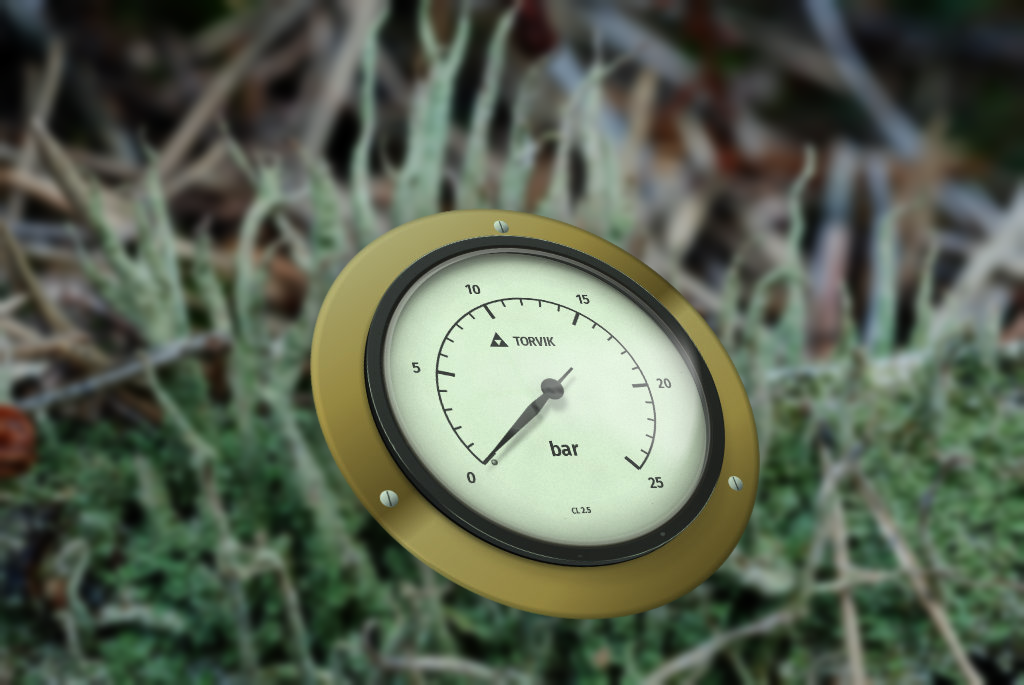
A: **0** bar
